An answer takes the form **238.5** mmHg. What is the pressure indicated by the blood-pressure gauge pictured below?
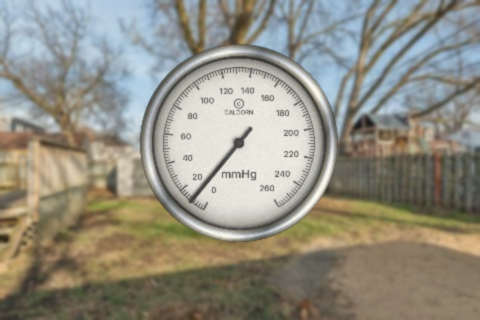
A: **10** mmHg
